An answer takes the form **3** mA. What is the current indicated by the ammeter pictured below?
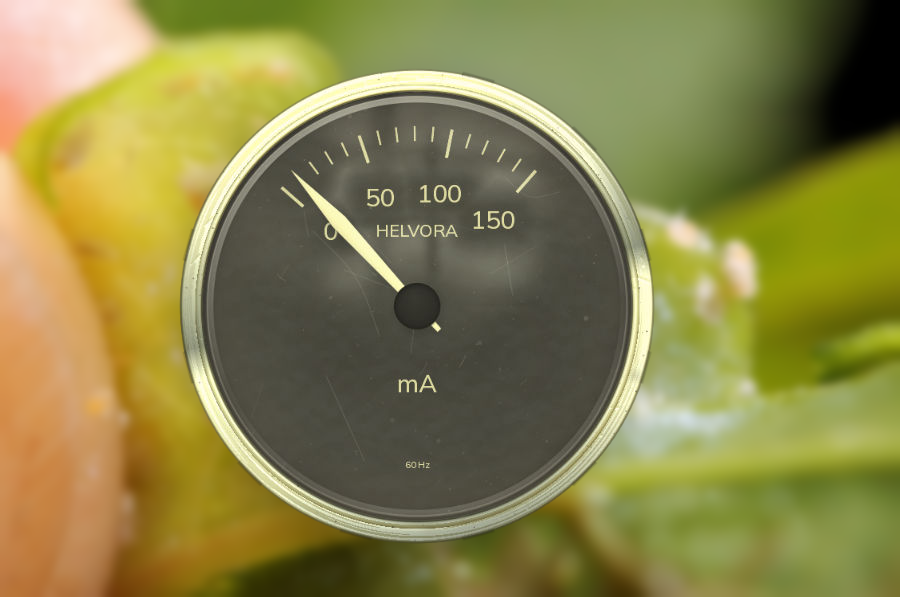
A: **10** mA
